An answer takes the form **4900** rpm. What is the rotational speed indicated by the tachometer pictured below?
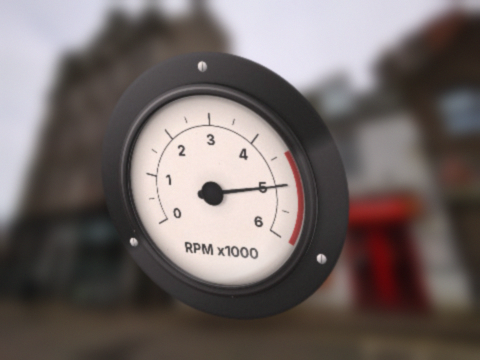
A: **5000** rpm
